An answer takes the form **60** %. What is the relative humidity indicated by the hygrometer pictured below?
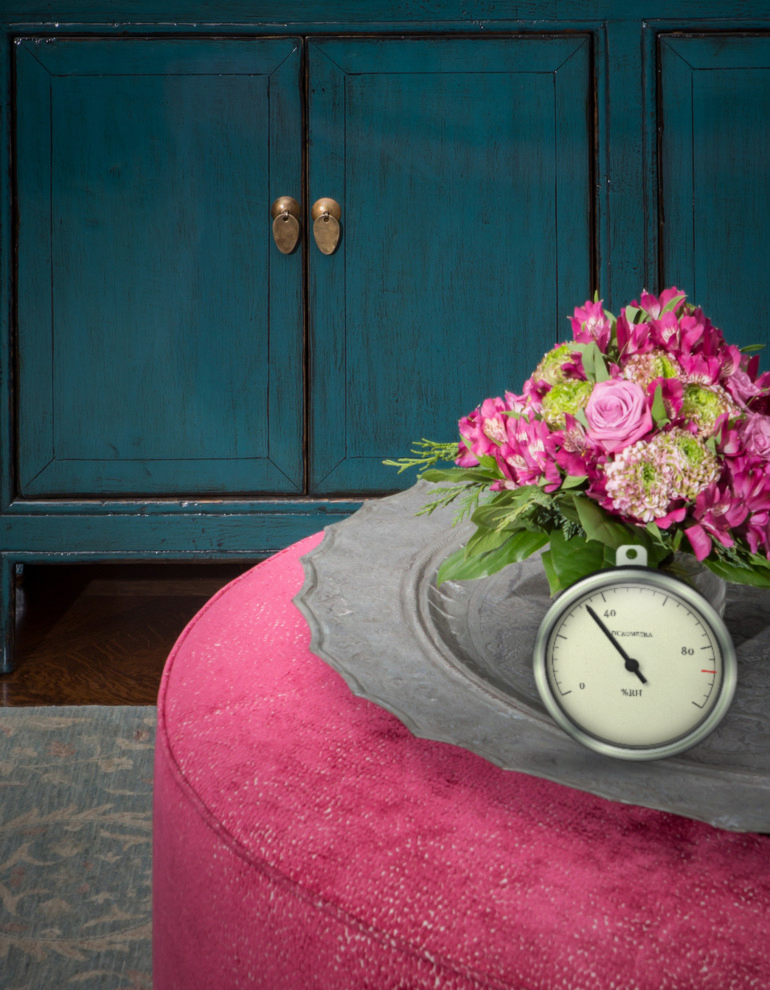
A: **34** %
